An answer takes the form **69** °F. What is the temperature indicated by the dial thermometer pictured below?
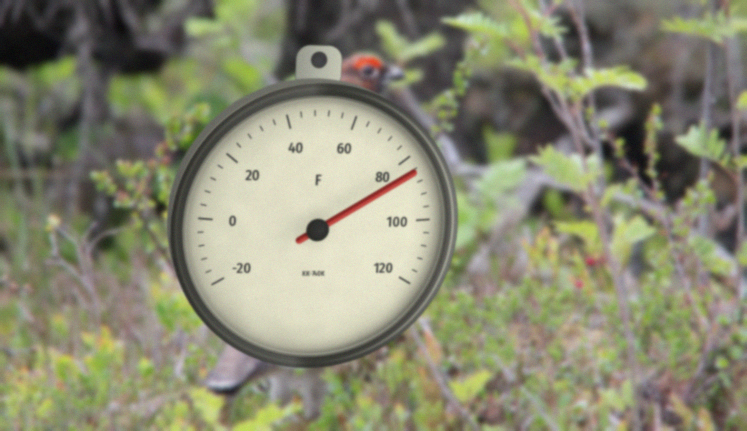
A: **84** °F
